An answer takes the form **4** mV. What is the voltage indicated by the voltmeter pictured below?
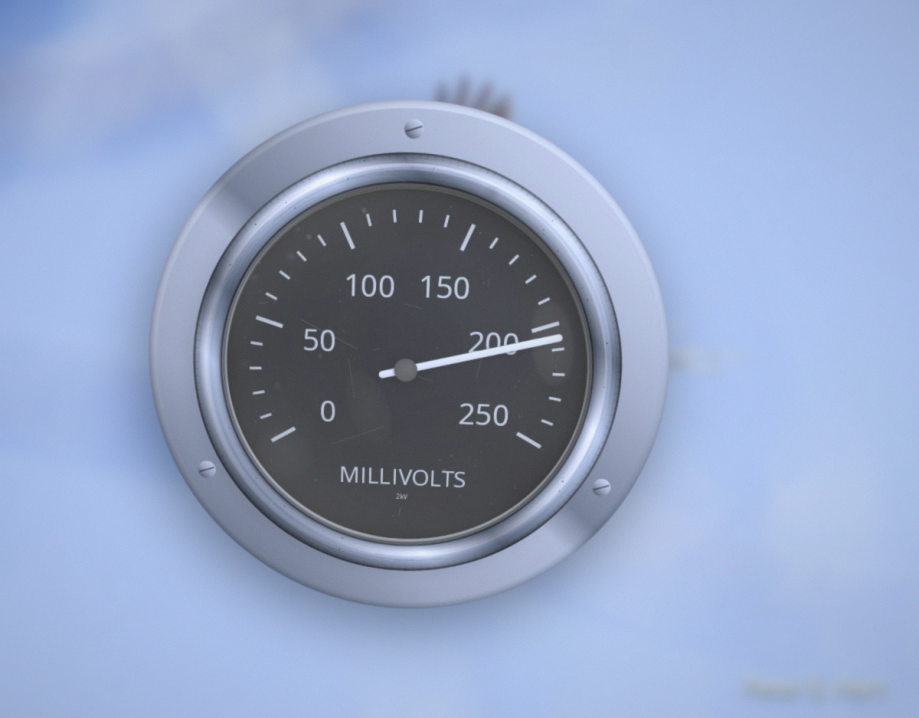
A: **205** mV
